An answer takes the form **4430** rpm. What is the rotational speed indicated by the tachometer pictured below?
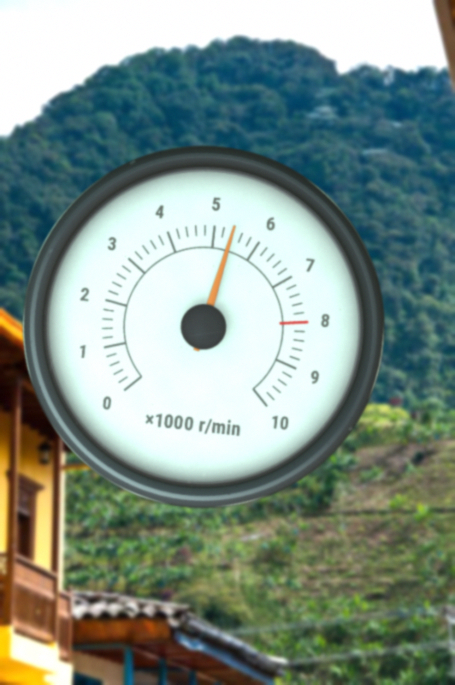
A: **5400** rpm
